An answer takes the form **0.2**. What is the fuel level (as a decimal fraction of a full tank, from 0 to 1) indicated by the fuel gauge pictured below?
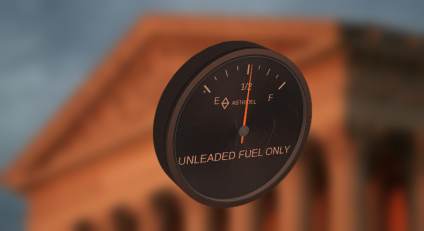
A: **0.5**
